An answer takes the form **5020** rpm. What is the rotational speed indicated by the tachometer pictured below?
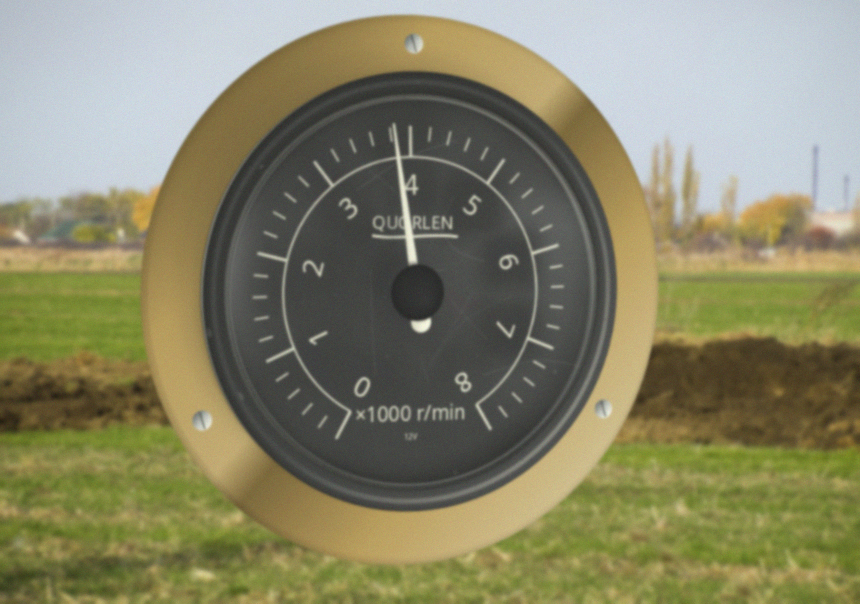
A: **3800** rpm
